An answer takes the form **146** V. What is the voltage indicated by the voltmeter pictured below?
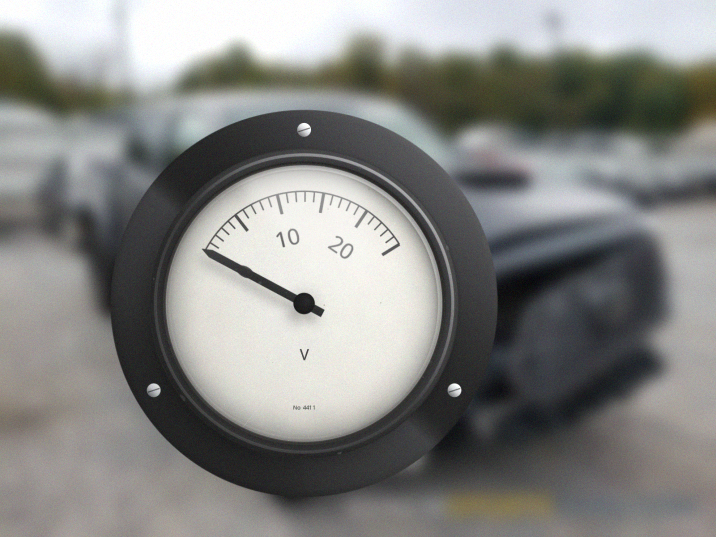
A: **0** V
